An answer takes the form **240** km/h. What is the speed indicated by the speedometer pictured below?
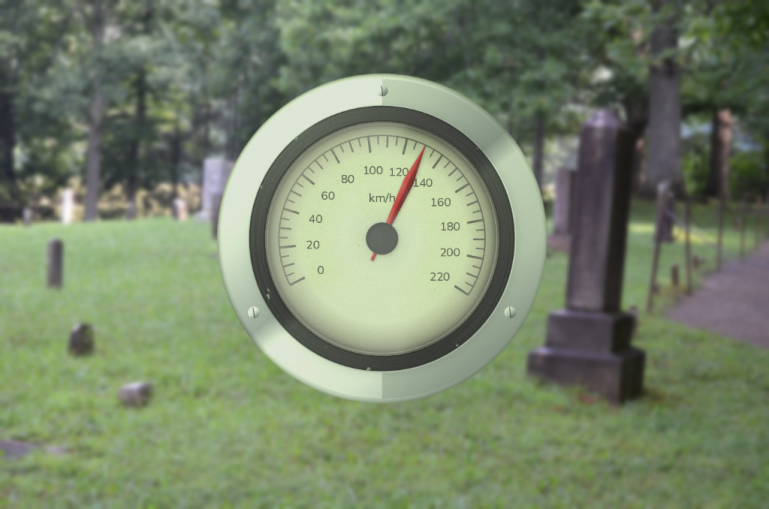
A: **130** km/h
